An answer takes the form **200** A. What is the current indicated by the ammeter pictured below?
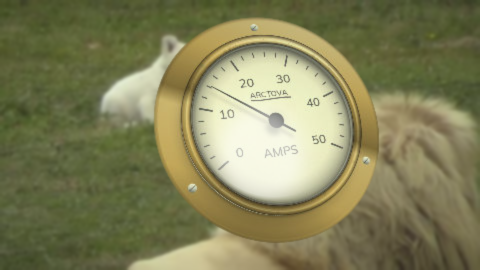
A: **14** A
